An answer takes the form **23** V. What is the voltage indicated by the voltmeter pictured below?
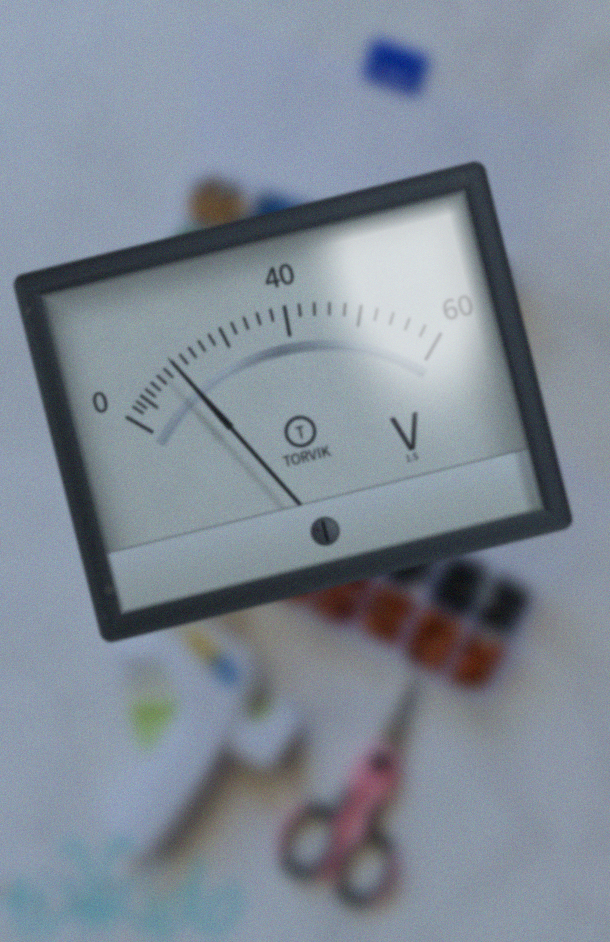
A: **20** V
